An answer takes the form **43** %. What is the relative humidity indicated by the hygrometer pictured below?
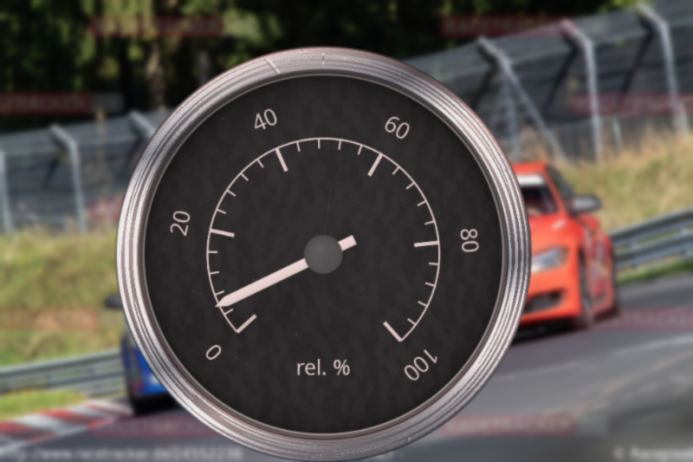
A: **6** %
